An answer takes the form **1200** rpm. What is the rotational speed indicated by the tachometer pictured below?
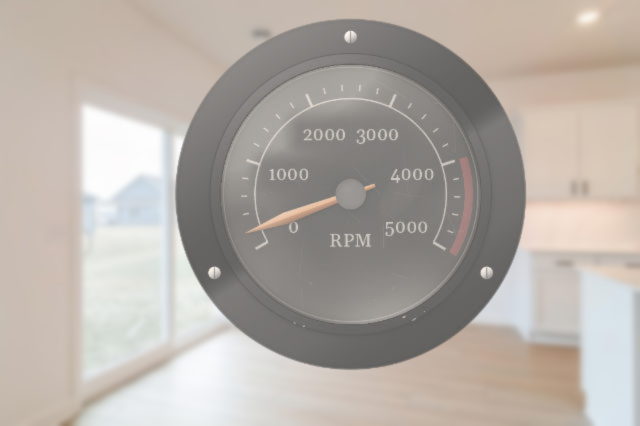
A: **200** rpm
